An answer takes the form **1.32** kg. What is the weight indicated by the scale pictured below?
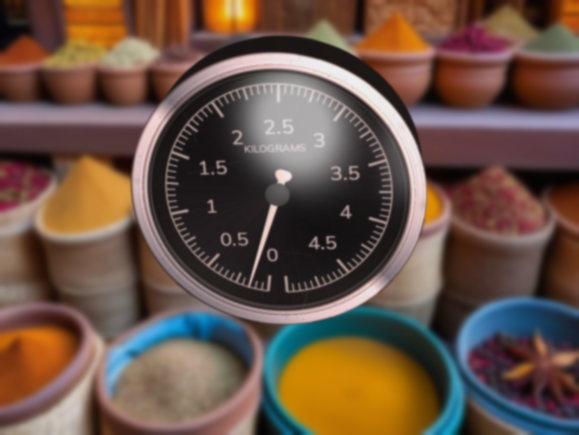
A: **0.15** kg
